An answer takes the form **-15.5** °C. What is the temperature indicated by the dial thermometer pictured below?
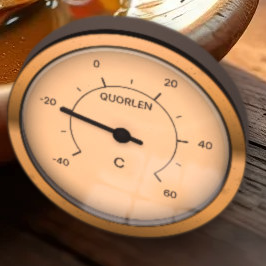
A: **-20** °C
